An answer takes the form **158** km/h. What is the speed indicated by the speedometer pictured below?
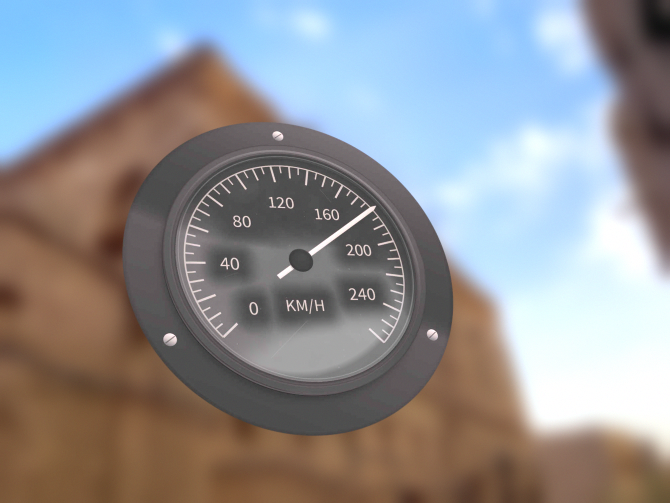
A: **180** km/h
